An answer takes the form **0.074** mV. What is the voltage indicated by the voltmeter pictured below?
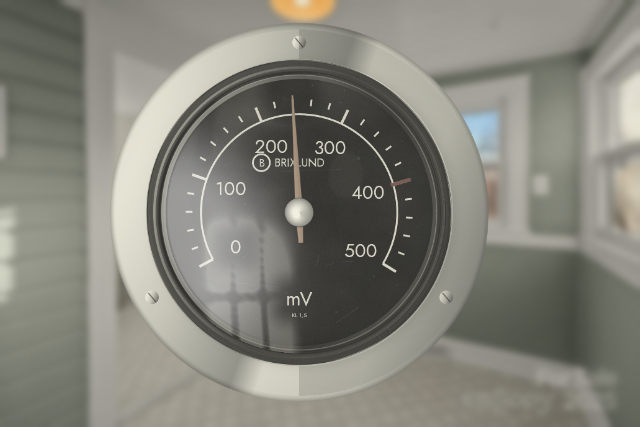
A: **240** mV
